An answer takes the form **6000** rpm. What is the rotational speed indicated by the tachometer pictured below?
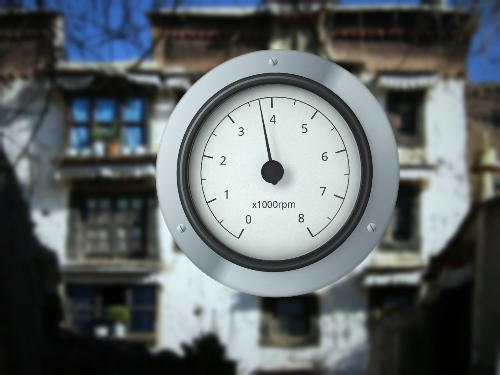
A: **3750** rpm
